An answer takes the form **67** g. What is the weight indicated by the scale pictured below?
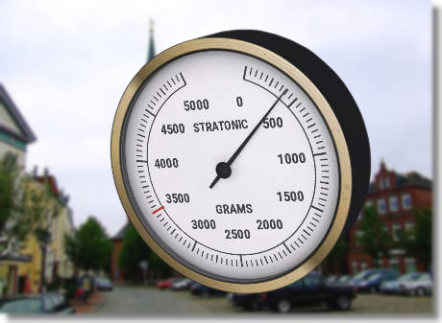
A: **400** g
